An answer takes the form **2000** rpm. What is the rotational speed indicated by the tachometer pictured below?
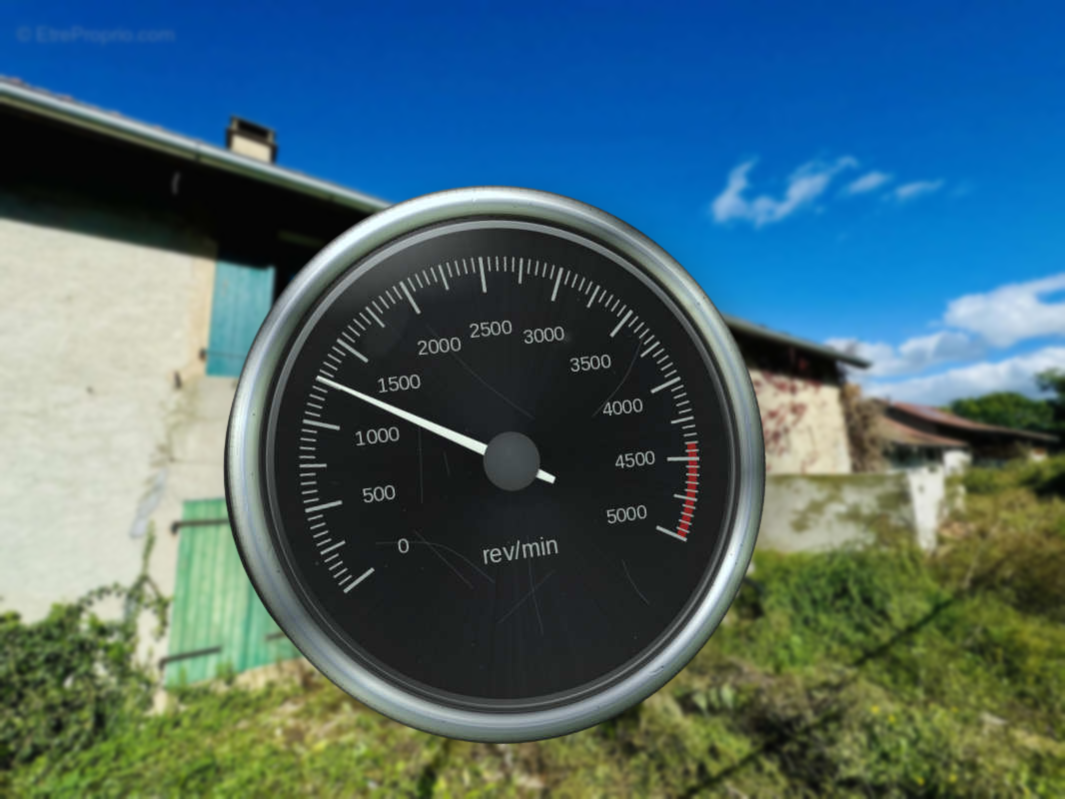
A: **1250** rpm
